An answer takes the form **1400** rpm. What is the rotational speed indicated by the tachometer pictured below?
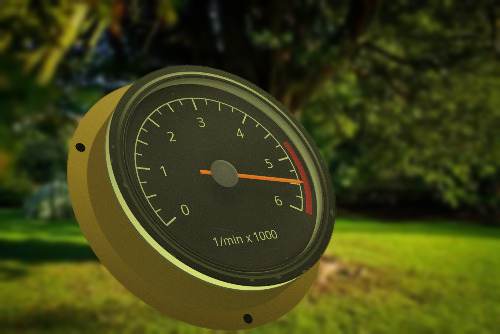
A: **5500** rpm
